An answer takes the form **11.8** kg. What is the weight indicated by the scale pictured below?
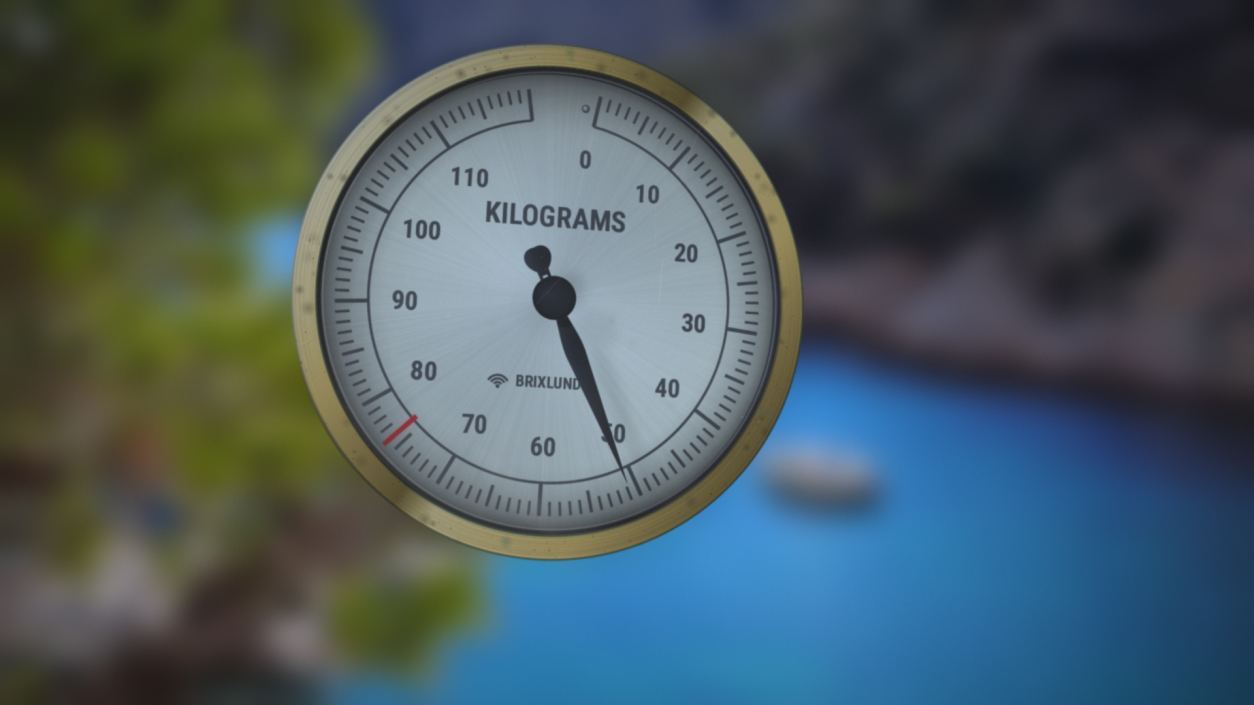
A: **51** kg
